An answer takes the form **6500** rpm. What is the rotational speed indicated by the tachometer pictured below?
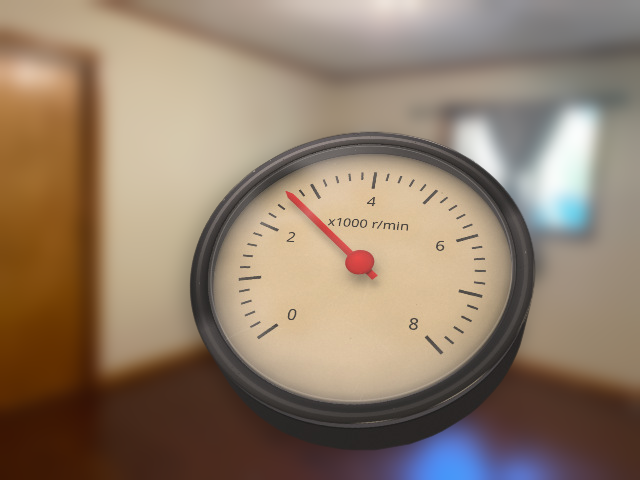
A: **2600** rpm
